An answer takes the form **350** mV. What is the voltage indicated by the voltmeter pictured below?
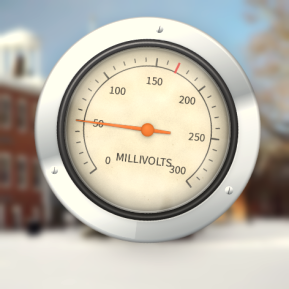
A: **50** mV
